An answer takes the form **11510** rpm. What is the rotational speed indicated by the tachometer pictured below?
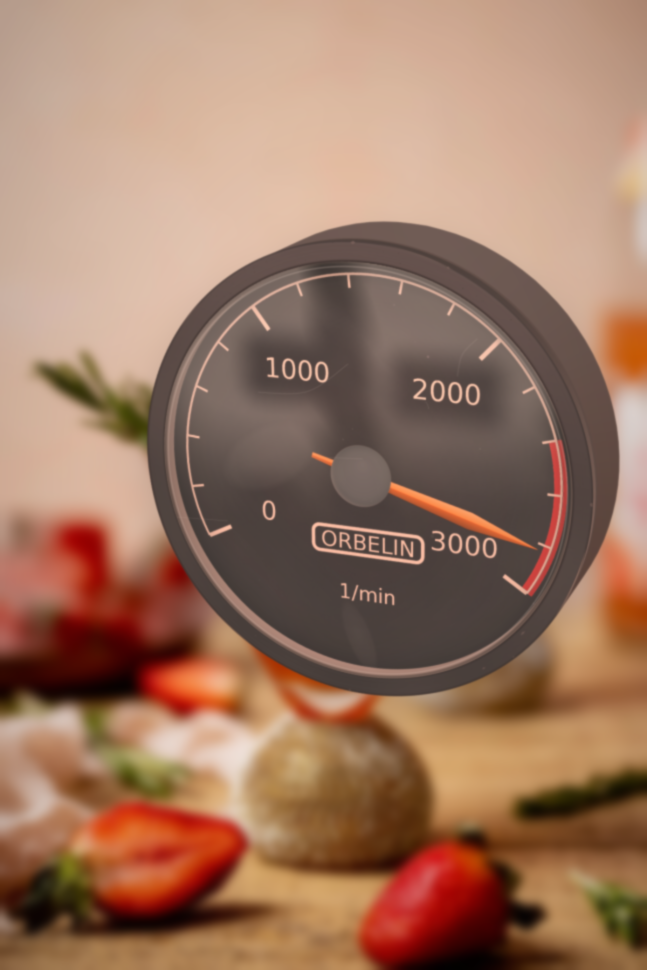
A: **2800** rpm
